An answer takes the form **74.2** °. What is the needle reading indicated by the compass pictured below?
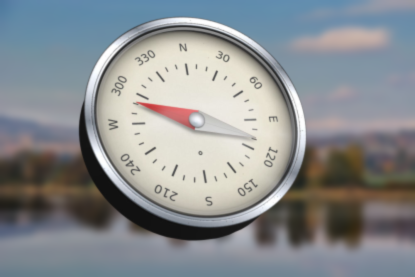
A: **290** °
